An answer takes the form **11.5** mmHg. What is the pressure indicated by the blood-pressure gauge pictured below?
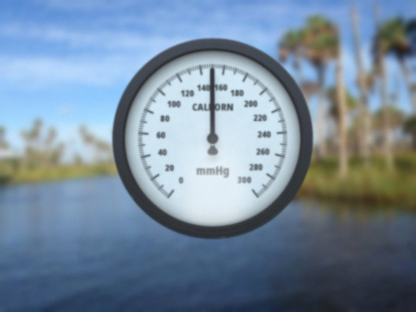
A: **150** mmHg
